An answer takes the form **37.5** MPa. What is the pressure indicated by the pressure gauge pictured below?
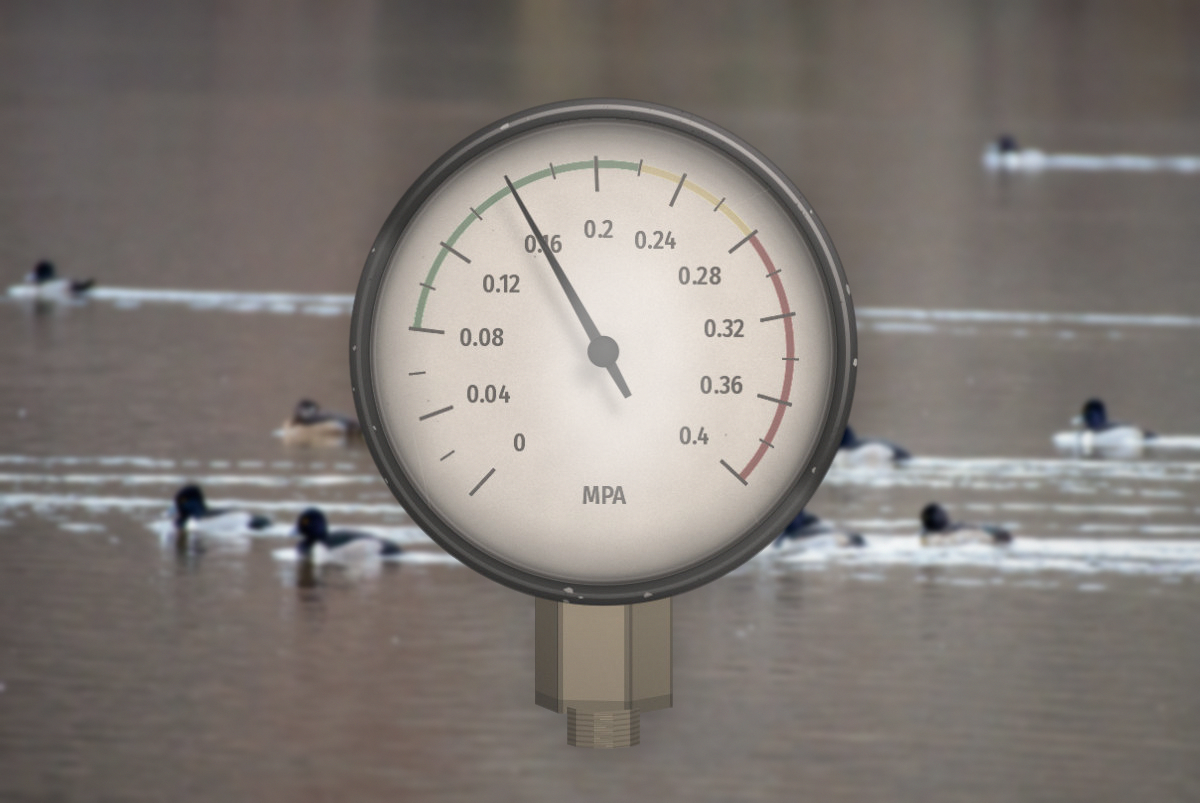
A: **0.16** MPa
